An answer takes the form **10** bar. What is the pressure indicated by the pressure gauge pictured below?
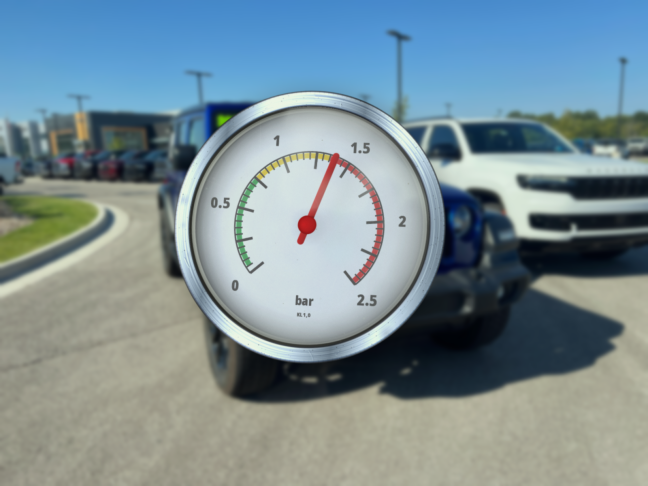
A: **1.4** bar
